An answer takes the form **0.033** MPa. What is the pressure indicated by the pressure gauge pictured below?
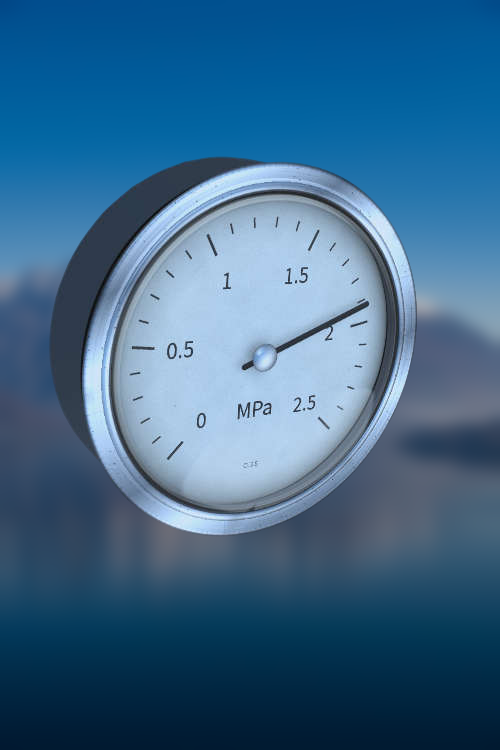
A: **1.9** MPa
